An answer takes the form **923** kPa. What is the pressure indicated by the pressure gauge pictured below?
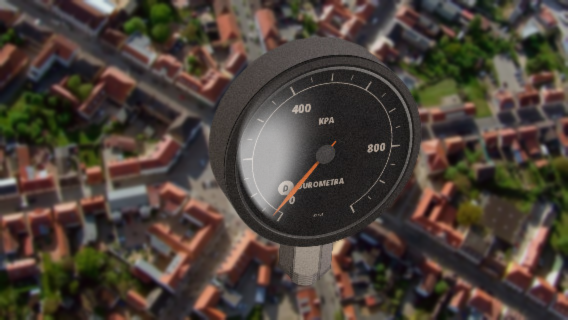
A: **25** kPa
